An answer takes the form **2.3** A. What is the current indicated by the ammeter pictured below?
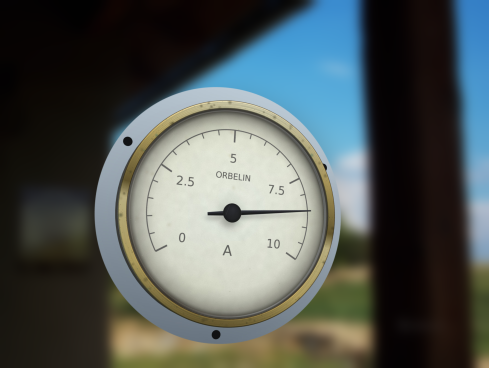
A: **8.5** A
